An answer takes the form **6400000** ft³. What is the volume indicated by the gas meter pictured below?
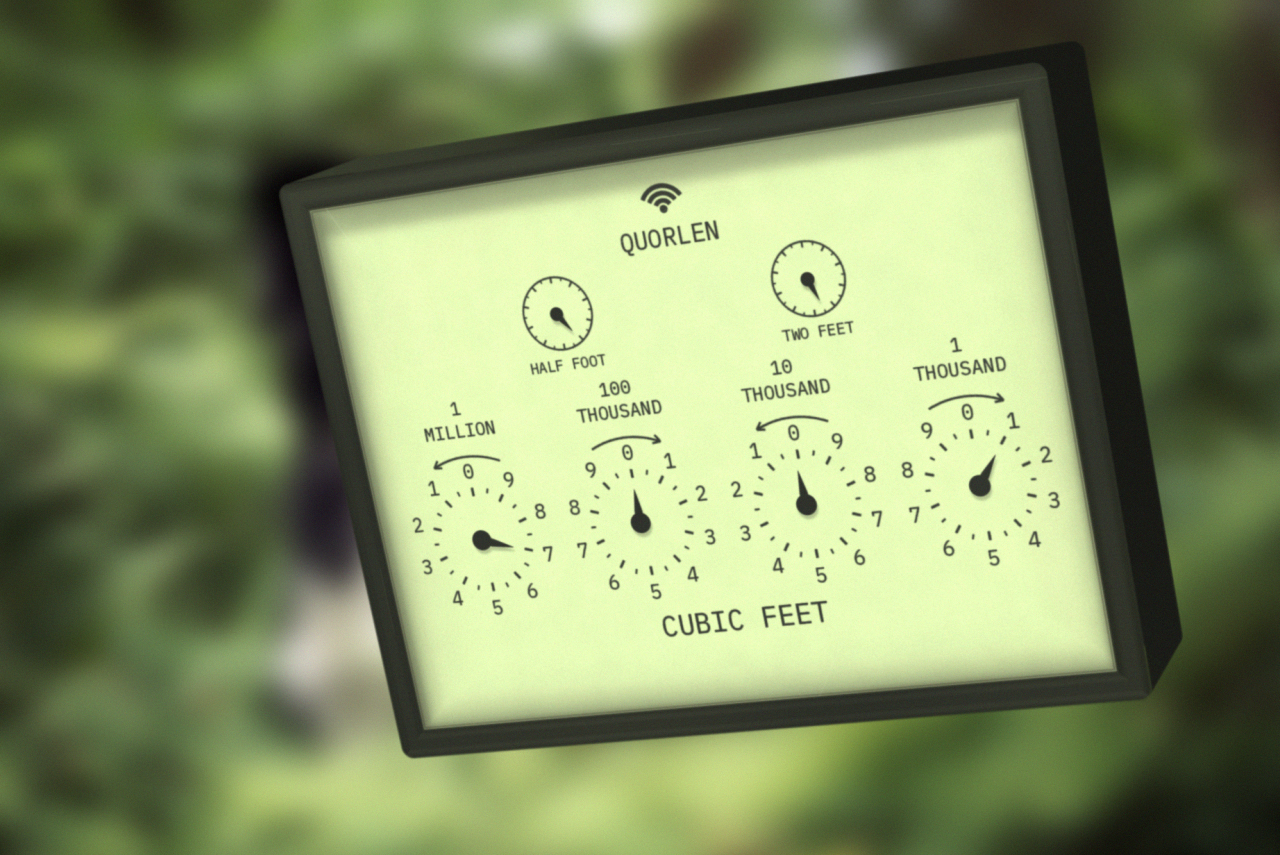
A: **700100** ft³
